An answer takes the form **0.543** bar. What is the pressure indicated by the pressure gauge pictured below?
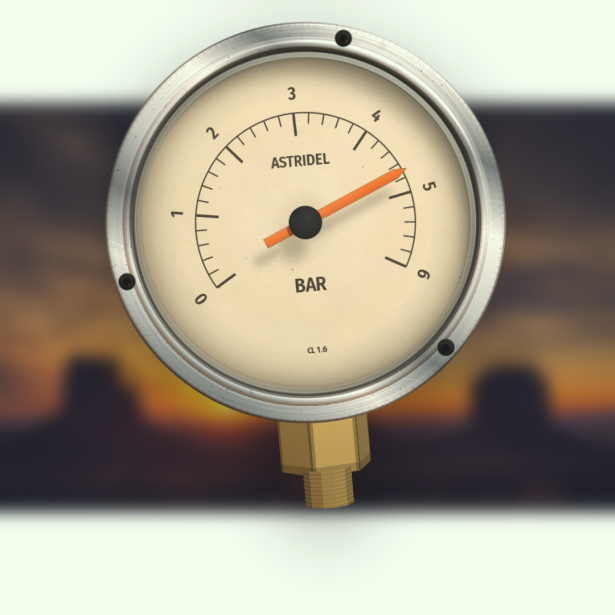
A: **4.7** bar
